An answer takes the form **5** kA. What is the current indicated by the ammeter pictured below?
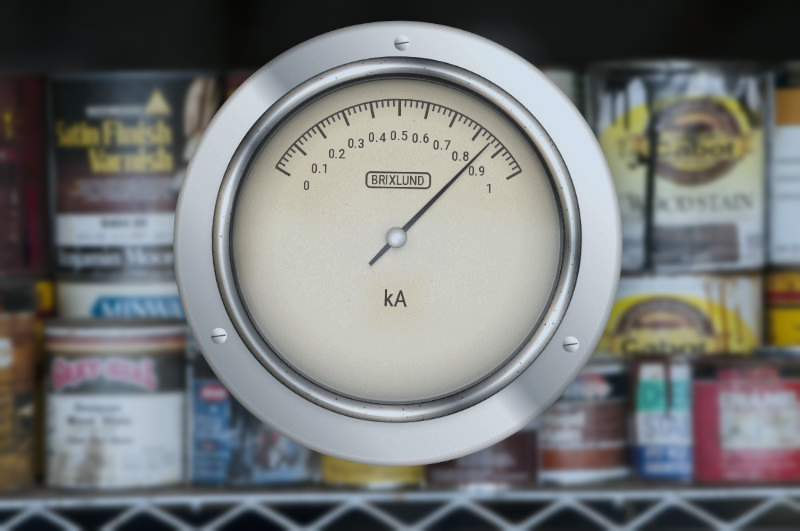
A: **0.86** kA
